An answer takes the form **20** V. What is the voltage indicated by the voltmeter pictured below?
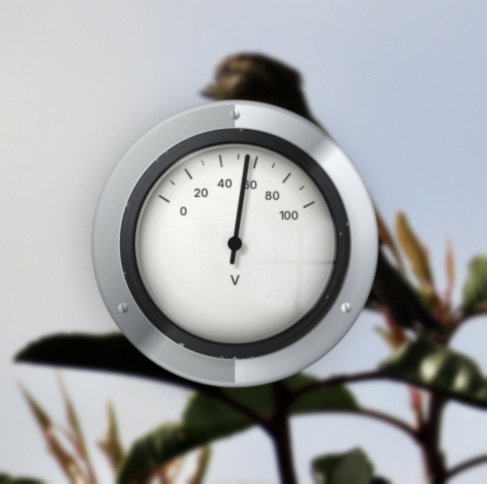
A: **55** V
